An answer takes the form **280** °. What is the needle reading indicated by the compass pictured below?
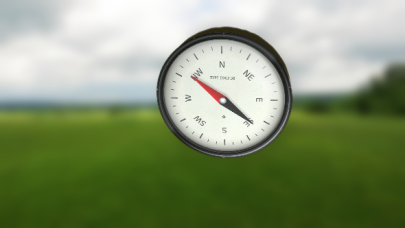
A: **310** °
